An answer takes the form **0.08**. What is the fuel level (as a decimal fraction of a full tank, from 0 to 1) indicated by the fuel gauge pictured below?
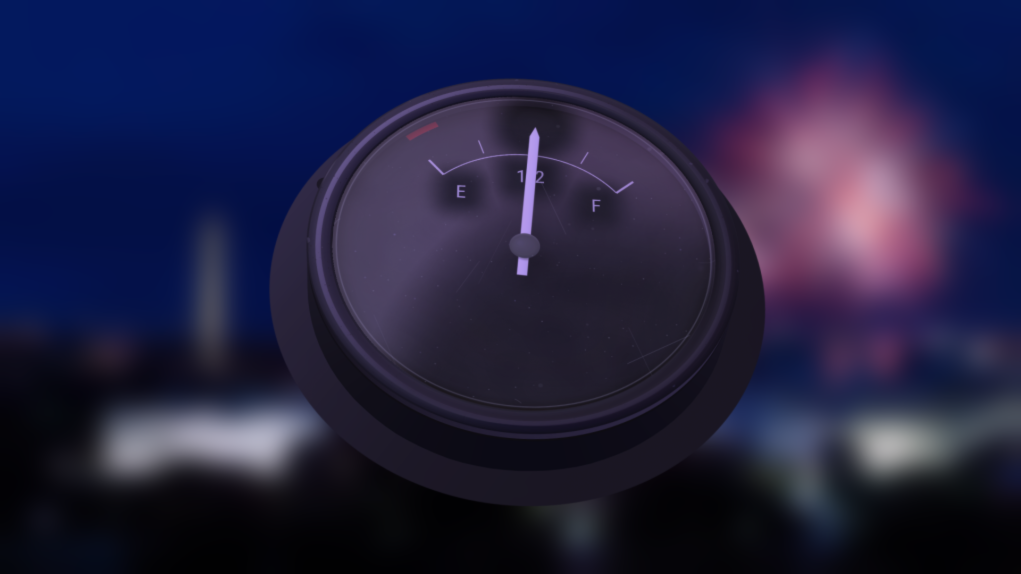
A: **0.5**
